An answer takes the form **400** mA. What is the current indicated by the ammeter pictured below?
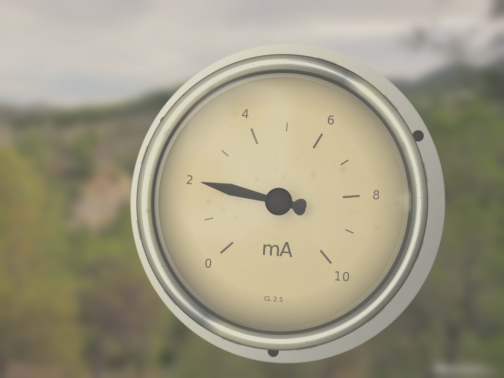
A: **2** mA
